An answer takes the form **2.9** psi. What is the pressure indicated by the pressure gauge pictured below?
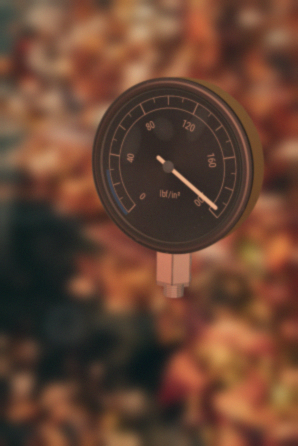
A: **195** psi
